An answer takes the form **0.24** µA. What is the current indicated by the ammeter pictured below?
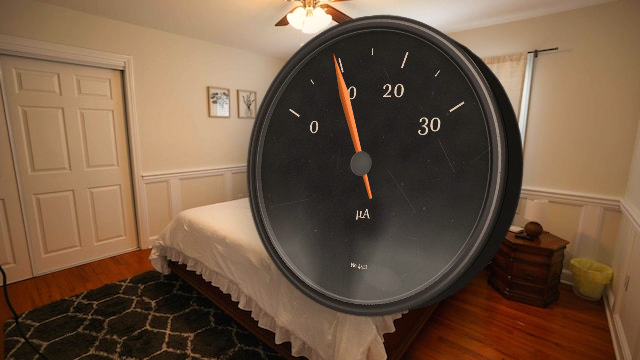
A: **10** µA
